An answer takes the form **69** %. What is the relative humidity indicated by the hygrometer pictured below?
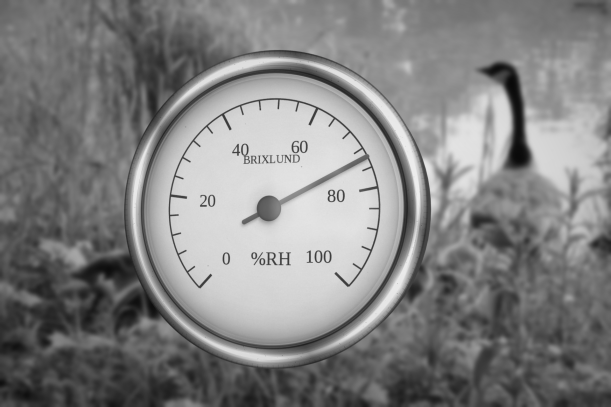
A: **74** %
